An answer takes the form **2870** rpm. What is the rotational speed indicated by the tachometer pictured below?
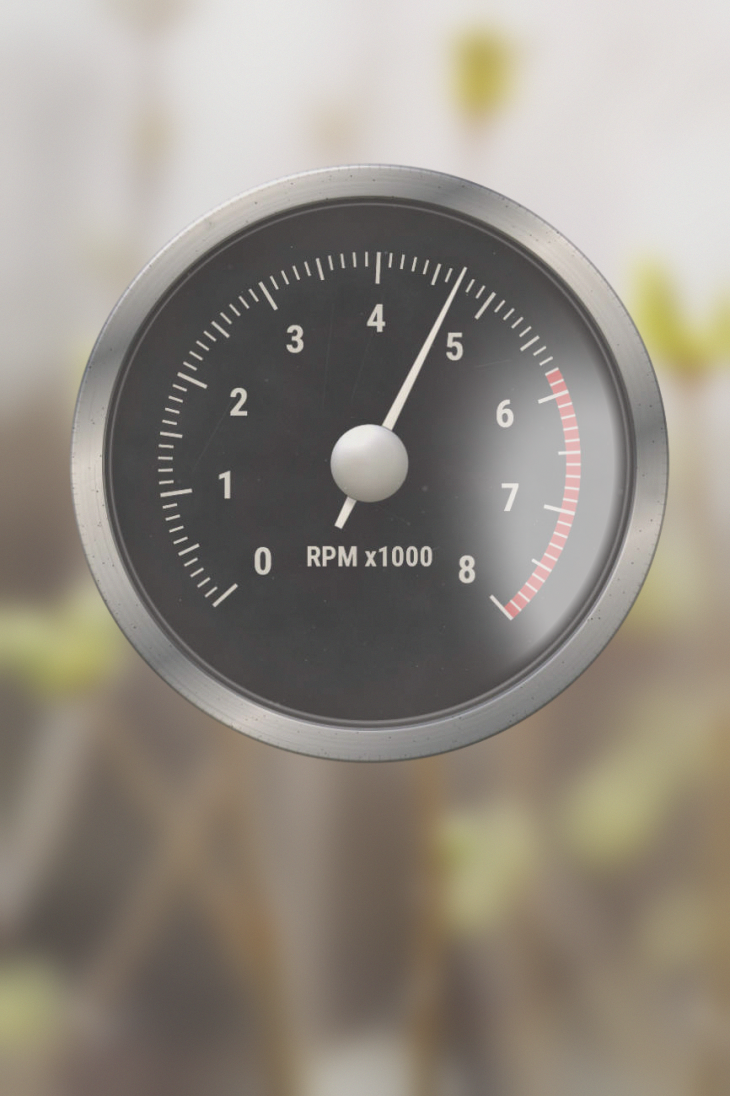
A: **4700** rpm
